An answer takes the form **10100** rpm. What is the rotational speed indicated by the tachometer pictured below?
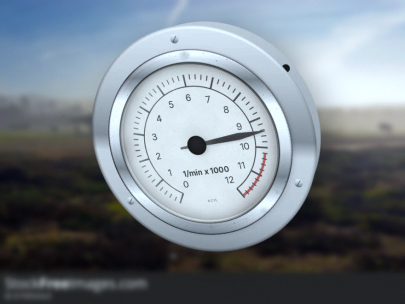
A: **9400** rpm
